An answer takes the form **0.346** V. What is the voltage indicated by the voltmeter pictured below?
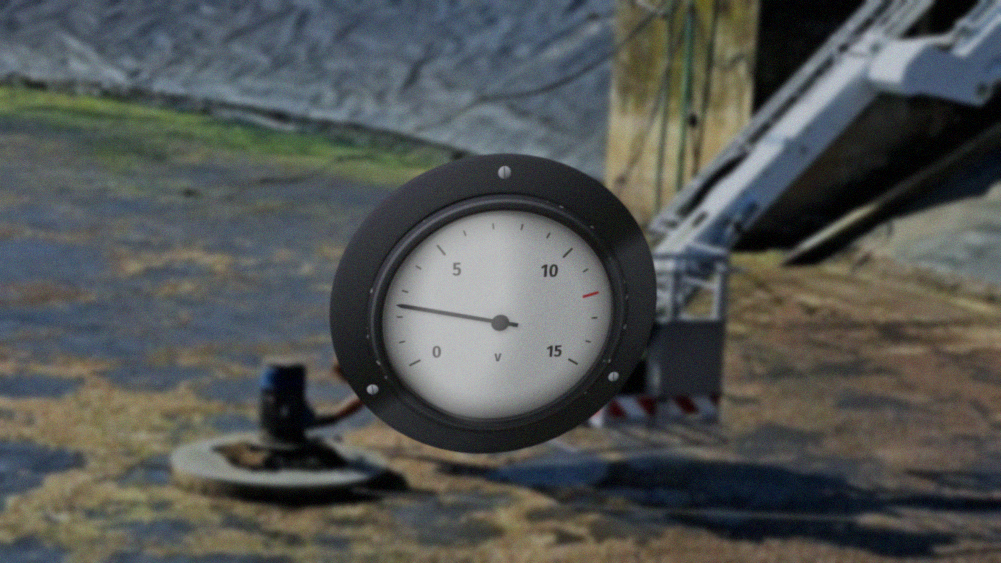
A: **2.5** V
